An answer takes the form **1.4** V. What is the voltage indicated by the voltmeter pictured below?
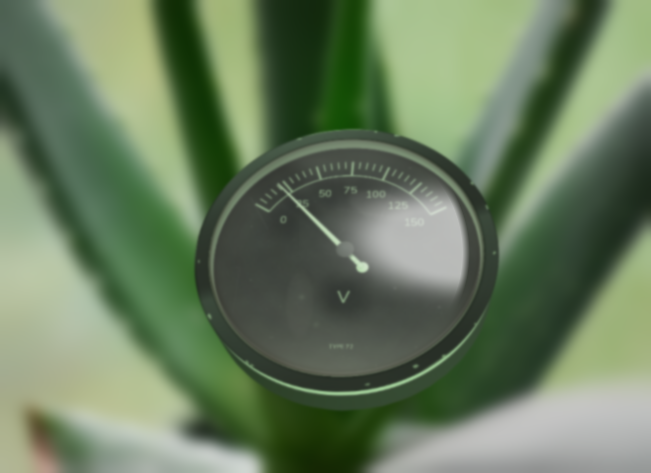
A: **20** V
